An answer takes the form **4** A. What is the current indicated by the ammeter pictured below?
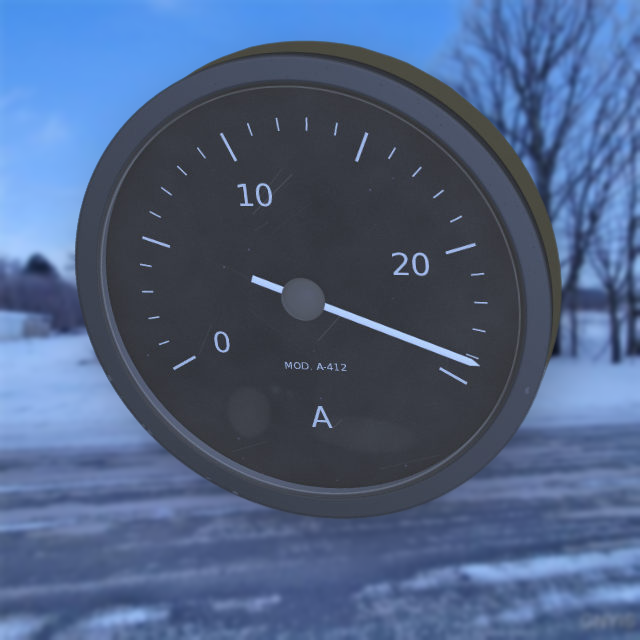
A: **24** A
